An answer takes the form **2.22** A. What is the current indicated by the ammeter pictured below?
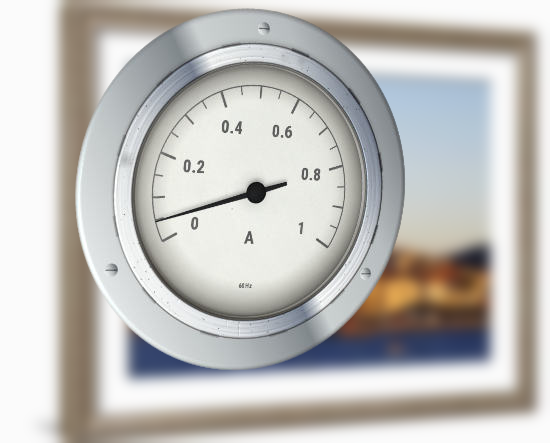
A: **0.05** A
